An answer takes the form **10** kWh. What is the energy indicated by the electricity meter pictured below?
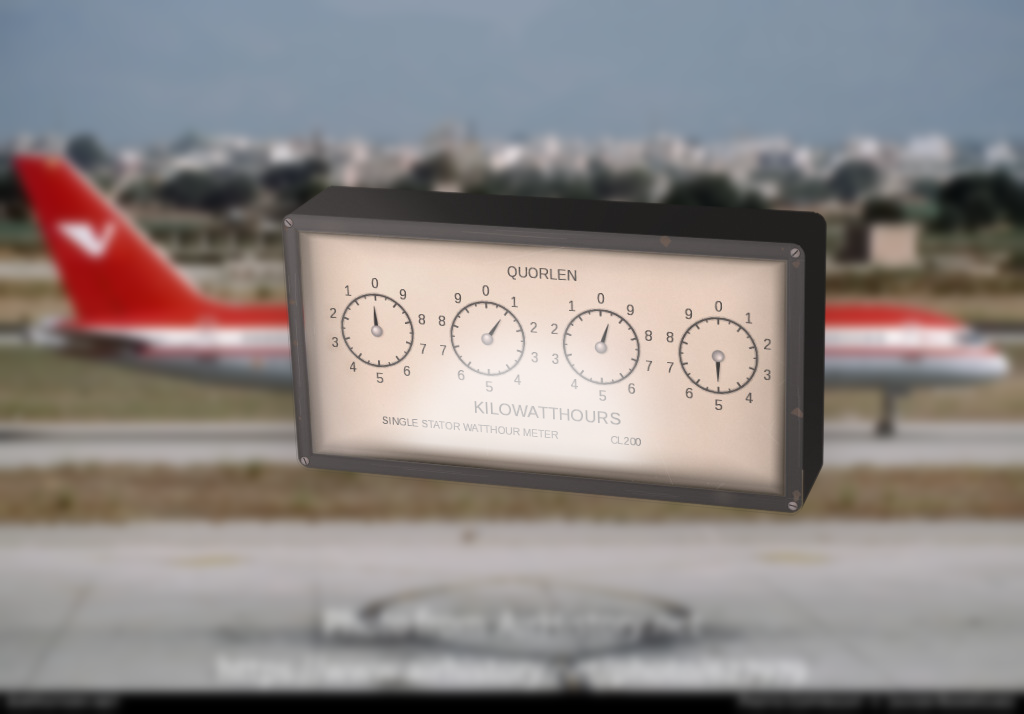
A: **95** kWh
